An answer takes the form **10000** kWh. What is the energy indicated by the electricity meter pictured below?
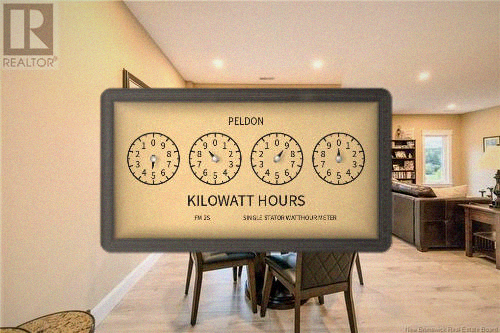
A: **4890** kWh
